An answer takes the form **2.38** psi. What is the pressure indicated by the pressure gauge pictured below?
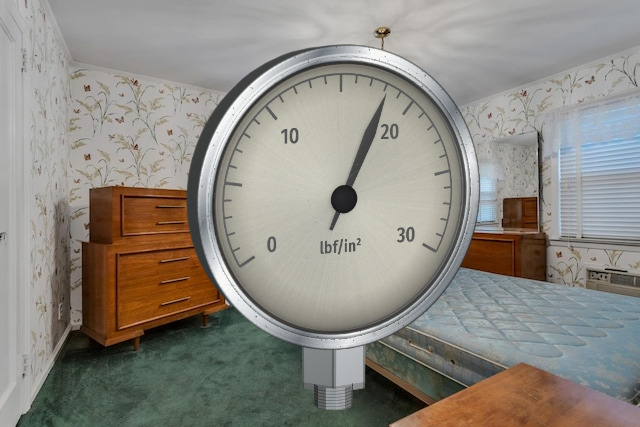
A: **18** psi
